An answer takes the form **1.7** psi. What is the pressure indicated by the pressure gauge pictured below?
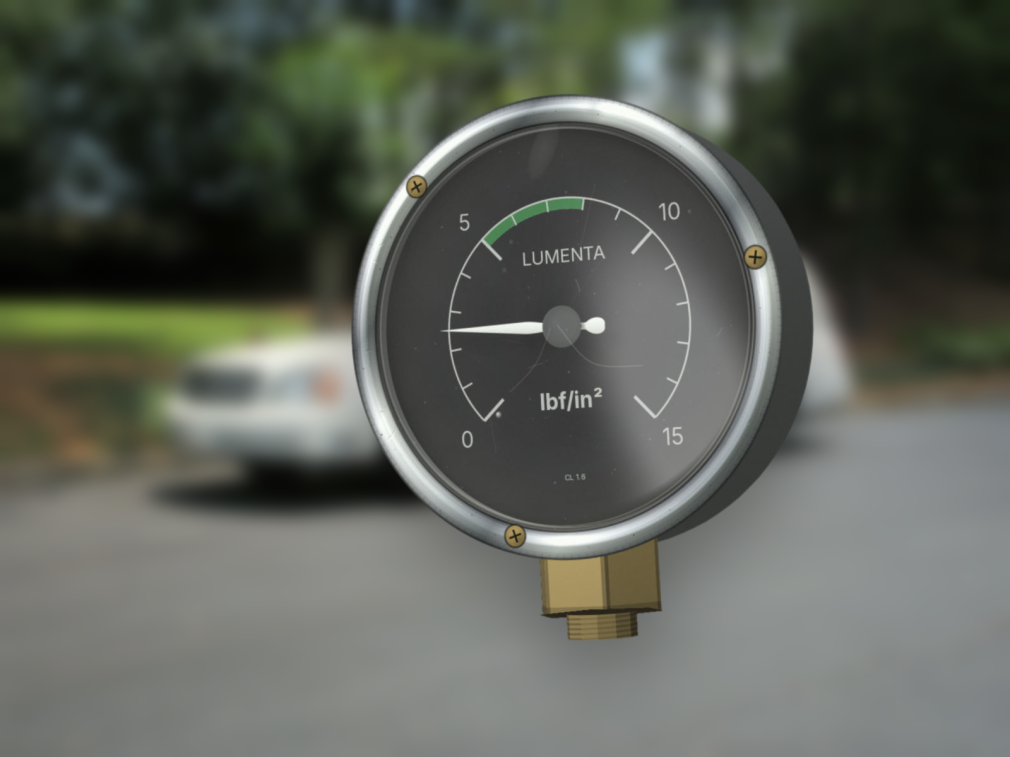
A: **2.5** psi
